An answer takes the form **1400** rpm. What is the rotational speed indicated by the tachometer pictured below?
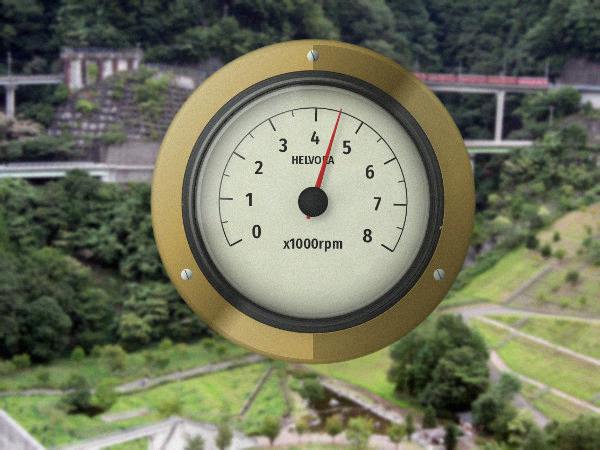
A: **4500** rpm
